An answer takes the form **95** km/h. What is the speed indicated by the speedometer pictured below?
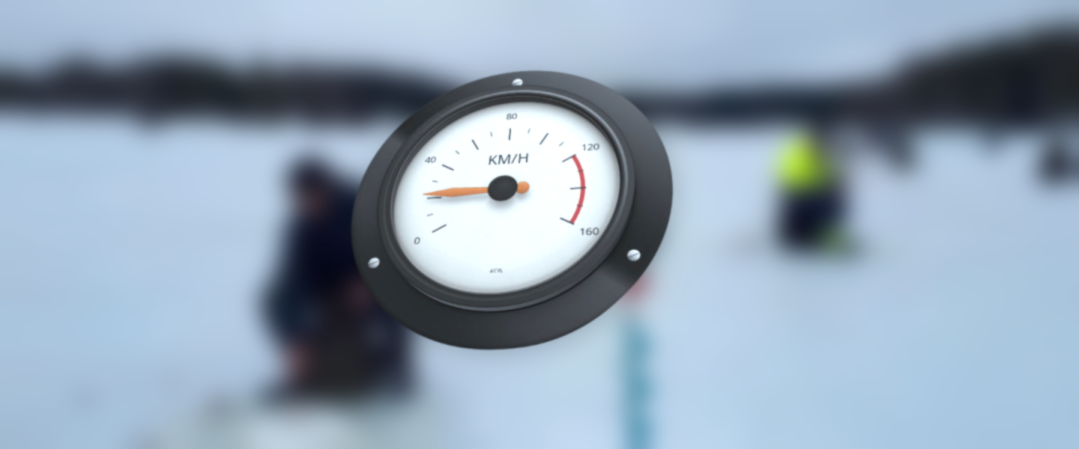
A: **20** km/h
